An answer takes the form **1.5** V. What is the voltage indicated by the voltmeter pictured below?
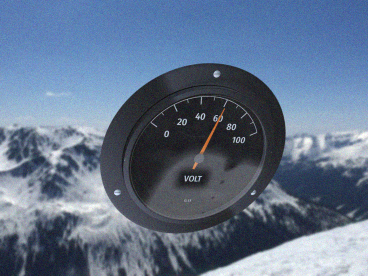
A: **60** V
